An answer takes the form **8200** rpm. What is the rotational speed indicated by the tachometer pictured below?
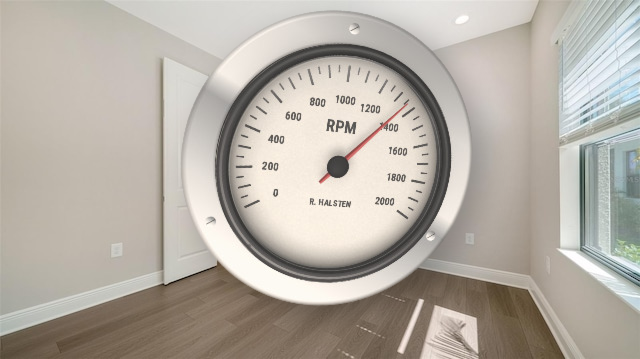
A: **1350** rpm
